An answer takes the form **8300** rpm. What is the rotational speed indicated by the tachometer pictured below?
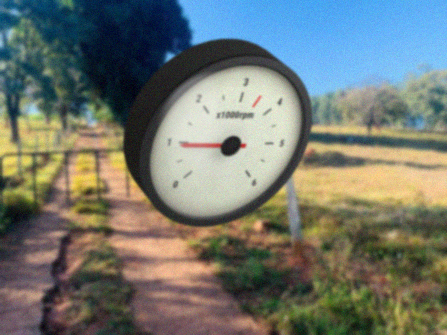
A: **1000** rpm
